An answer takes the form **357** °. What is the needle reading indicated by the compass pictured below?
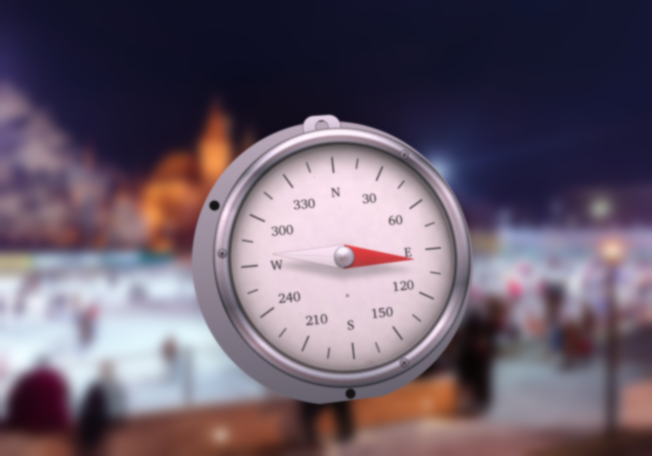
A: **97.5** °
